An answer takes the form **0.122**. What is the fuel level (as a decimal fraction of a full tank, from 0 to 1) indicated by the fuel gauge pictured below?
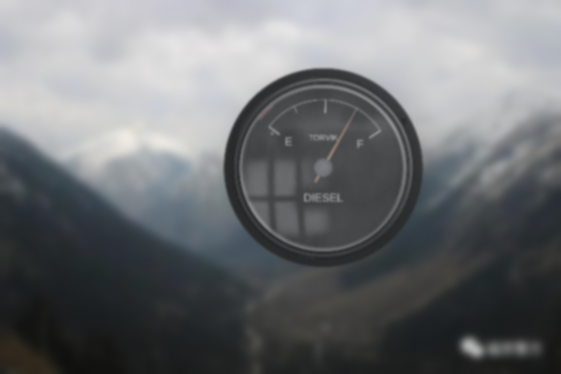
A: **0.75**
